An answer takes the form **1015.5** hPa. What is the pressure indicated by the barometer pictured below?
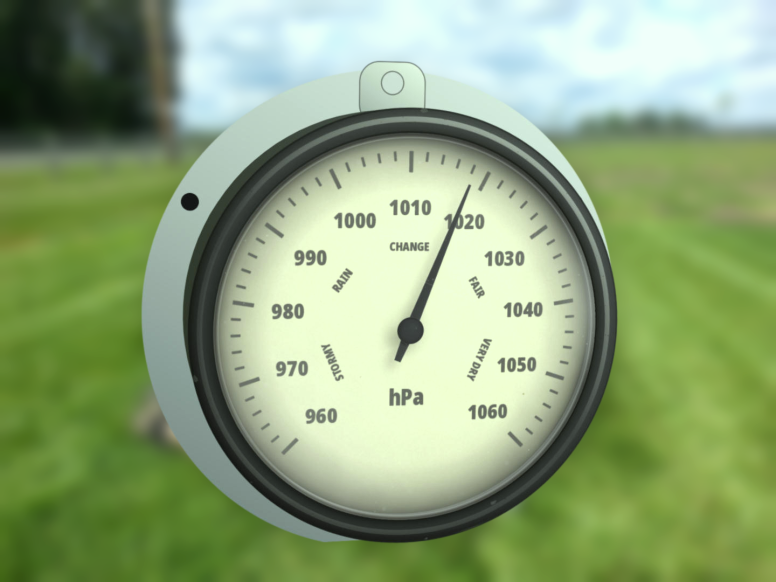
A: **1018** hPa
